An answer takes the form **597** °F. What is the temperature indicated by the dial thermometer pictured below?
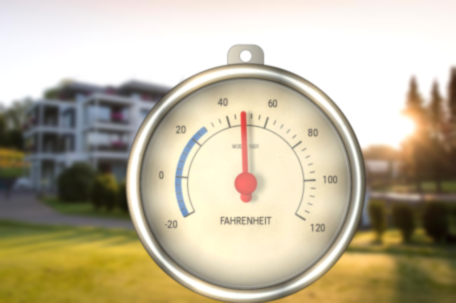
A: **48** °F
